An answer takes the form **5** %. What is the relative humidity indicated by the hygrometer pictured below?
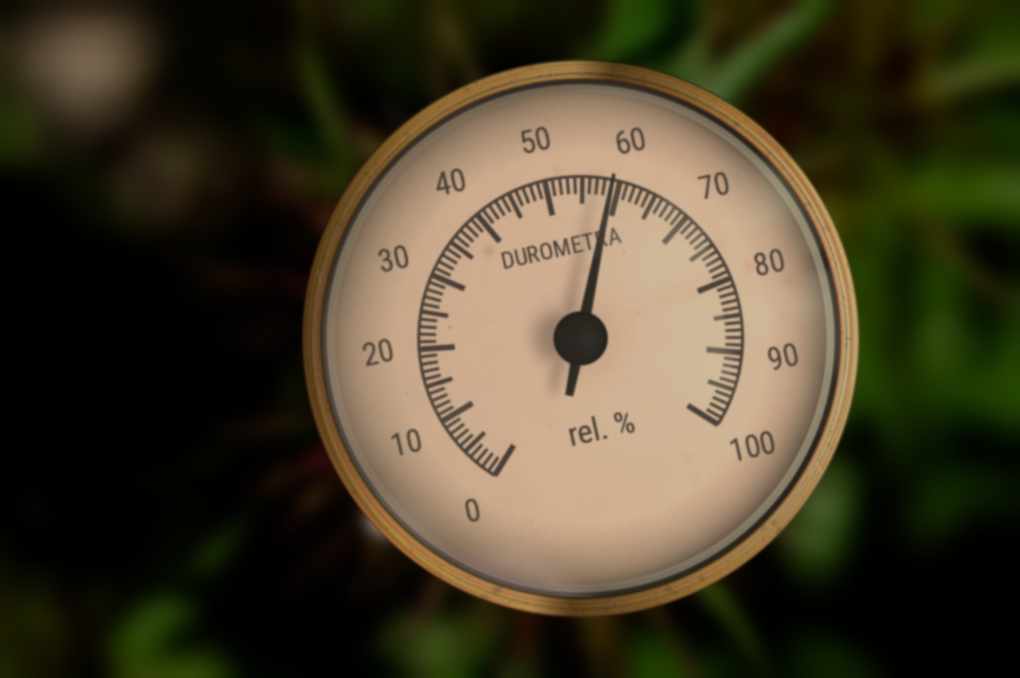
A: **59** %
